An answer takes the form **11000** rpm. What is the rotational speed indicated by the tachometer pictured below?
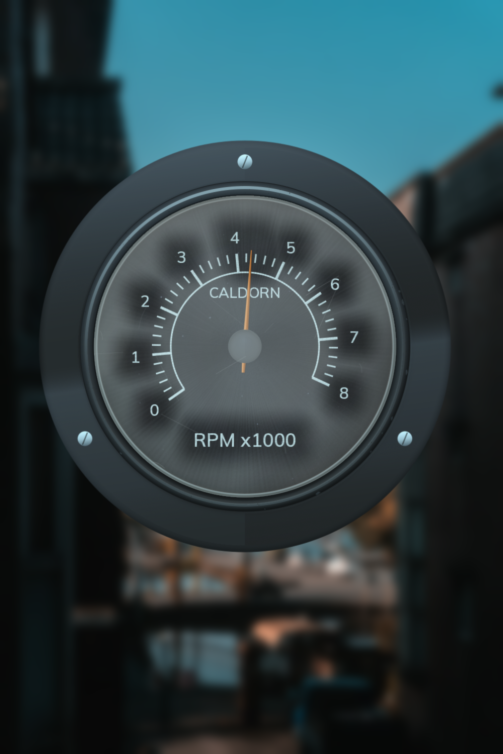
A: **4300** rpm
